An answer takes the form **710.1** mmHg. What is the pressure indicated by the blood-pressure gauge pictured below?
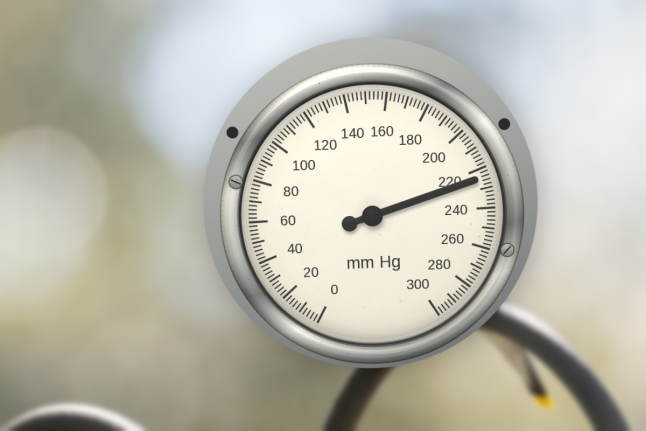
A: **224** mmHg
